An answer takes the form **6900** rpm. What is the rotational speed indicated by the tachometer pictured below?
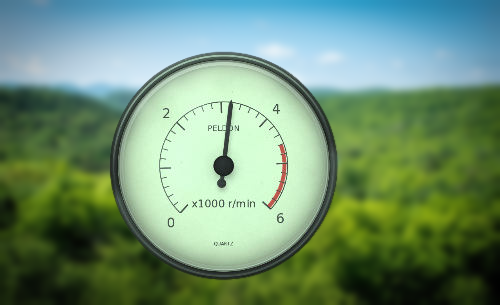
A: **3200** rpm
